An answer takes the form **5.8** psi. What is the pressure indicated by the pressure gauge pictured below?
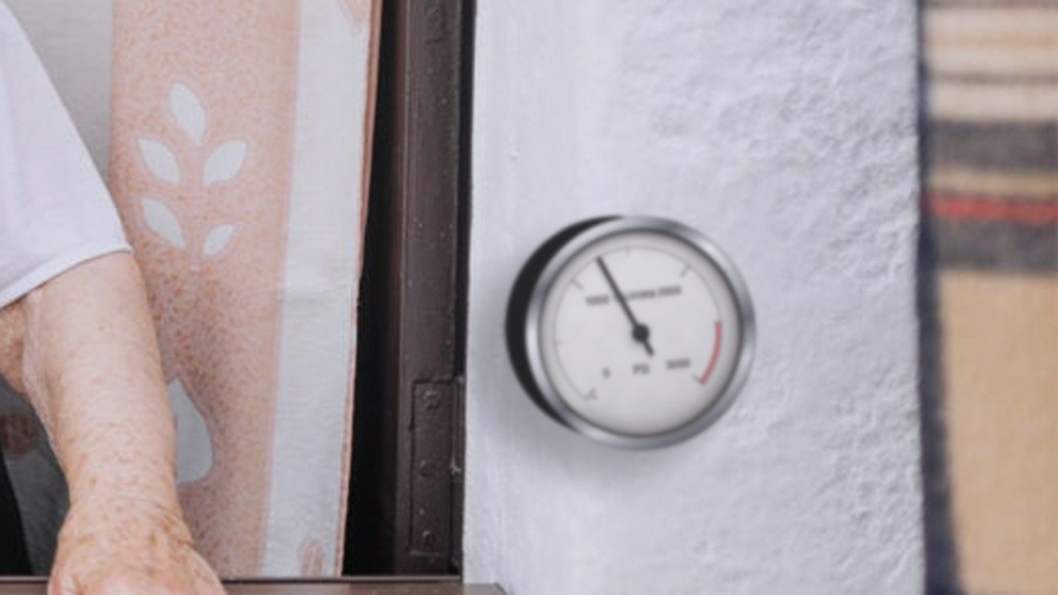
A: **1250** psi
